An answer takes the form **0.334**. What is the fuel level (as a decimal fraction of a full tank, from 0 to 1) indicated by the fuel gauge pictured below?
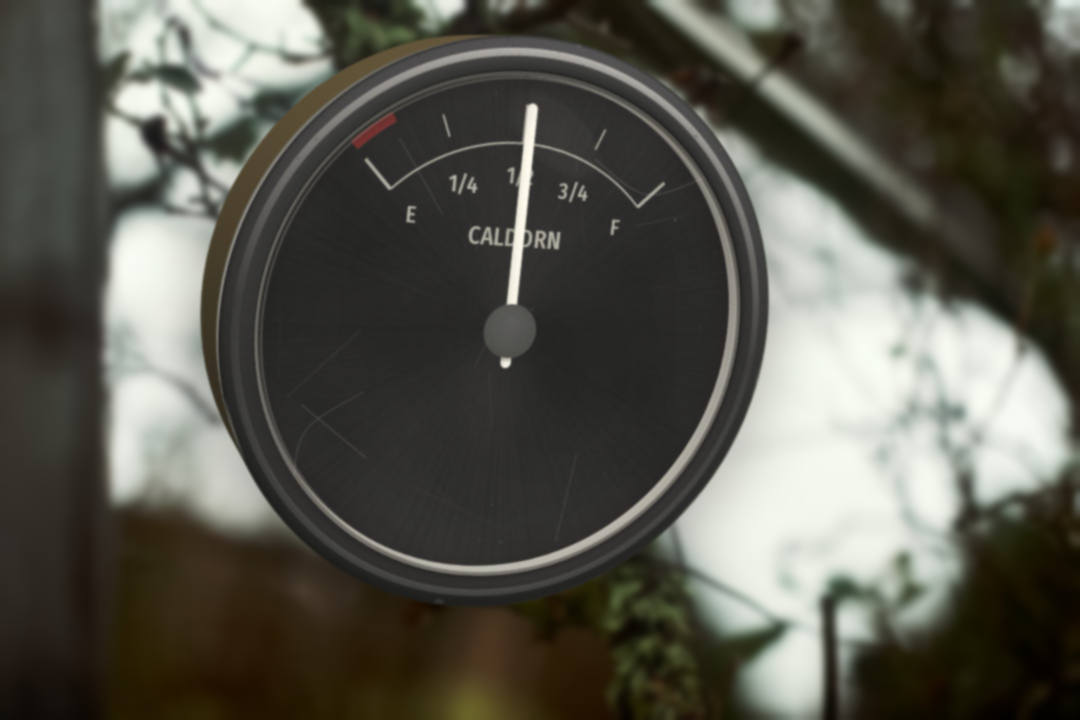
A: **0.5**
